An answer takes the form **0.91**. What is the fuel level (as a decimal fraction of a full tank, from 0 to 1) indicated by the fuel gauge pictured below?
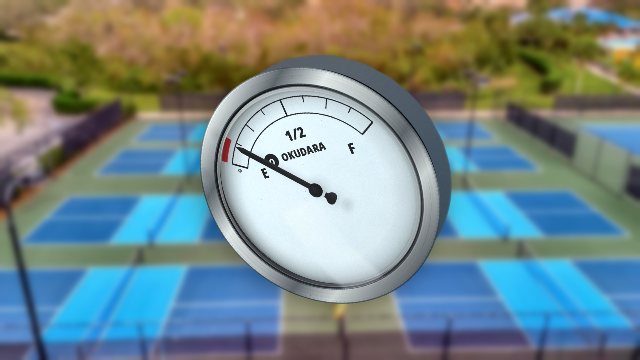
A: **0.125**
